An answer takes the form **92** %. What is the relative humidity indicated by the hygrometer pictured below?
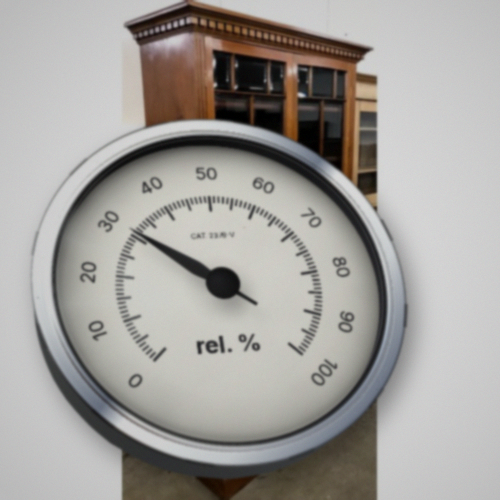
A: **30** %
